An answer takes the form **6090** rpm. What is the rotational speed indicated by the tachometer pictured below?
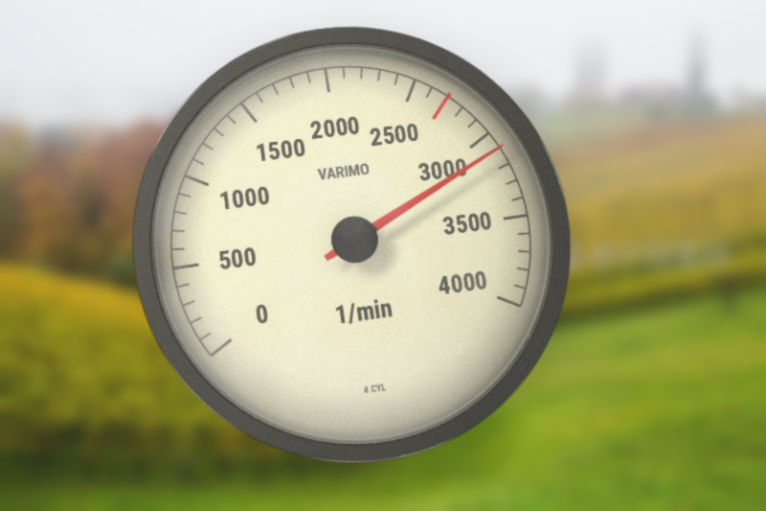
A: **3100** rpm
